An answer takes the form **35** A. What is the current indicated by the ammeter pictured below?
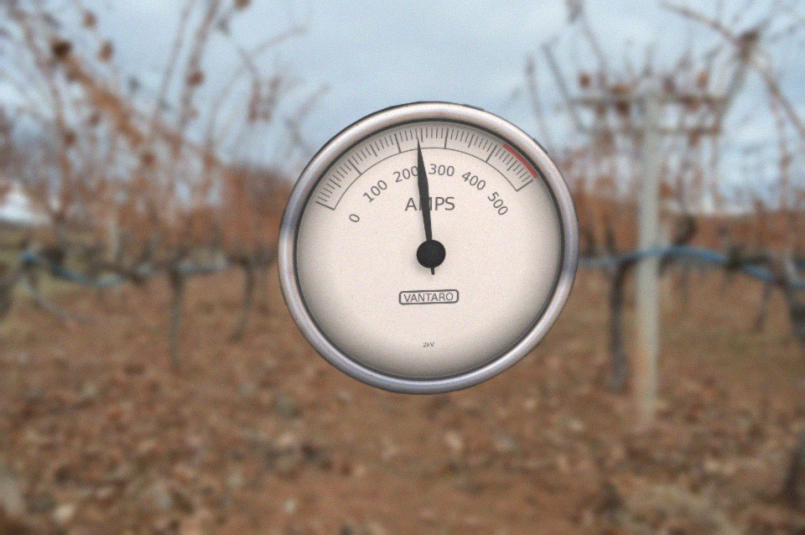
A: **240** A
